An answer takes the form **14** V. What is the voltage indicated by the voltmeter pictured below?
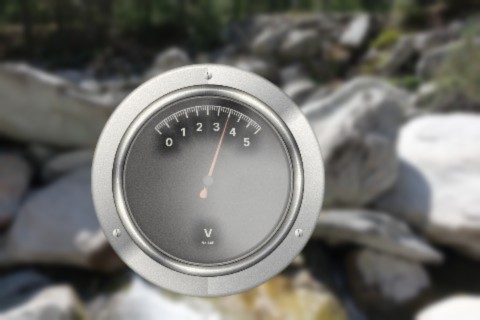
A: **3.5** V
